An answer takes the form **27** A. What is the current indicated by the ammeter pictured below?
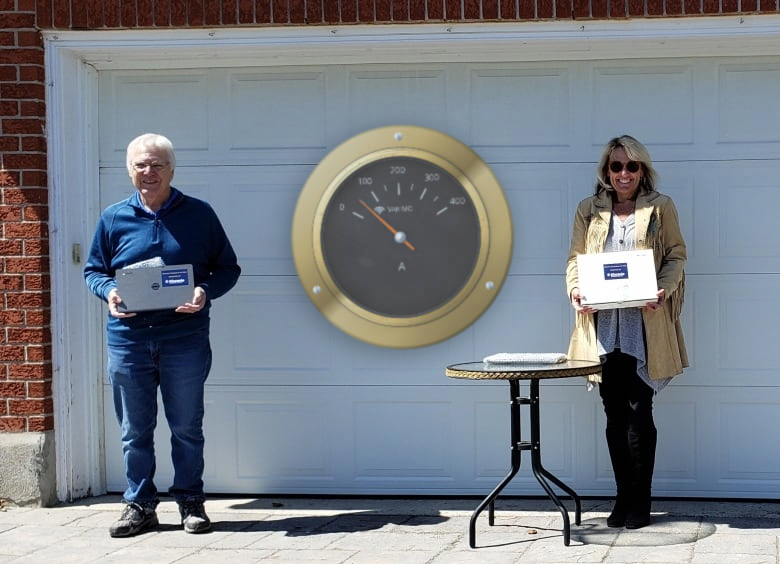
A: **50** A
